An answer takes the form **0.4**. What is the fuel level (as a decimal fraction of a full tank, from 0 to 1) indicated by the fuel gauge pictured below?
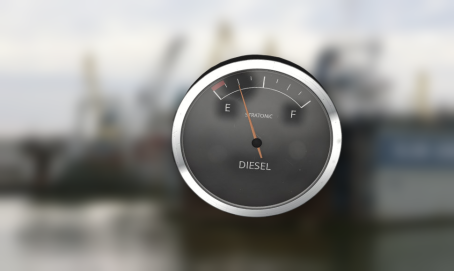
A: **0.25**
